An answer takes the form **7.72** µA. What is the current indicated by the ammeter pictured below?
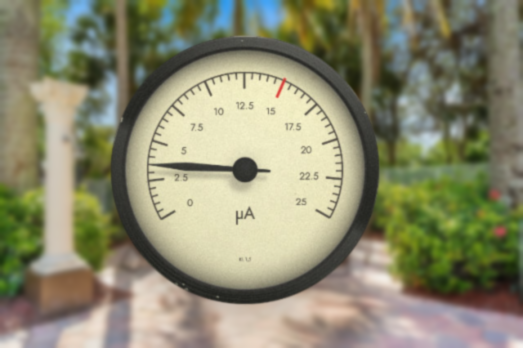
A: **3.5** µA
